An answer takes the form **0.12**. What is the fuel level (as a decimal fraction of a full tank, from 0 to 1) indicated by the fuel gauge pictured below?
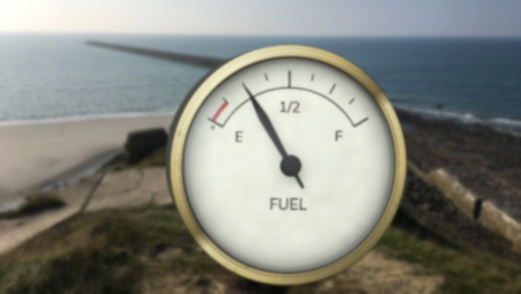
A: **0.25**
